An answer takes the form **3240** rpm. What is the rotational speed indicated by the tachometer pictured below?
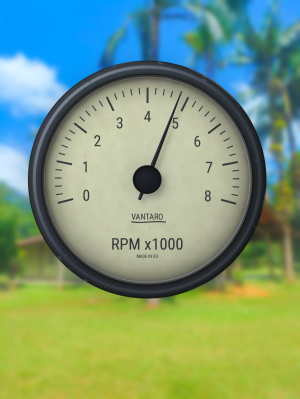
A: **4800** rpm
